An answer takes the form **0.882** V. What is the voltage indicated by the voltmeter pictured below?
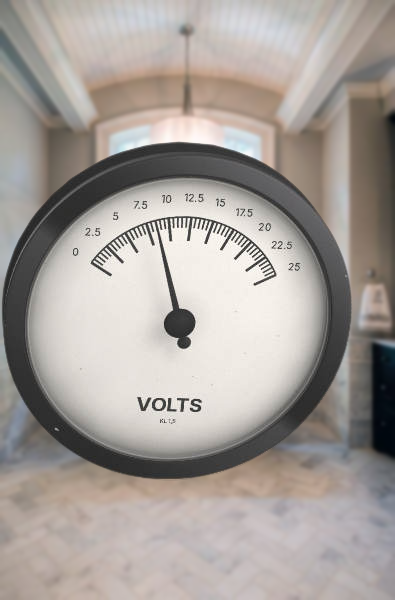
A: **8.5** V
